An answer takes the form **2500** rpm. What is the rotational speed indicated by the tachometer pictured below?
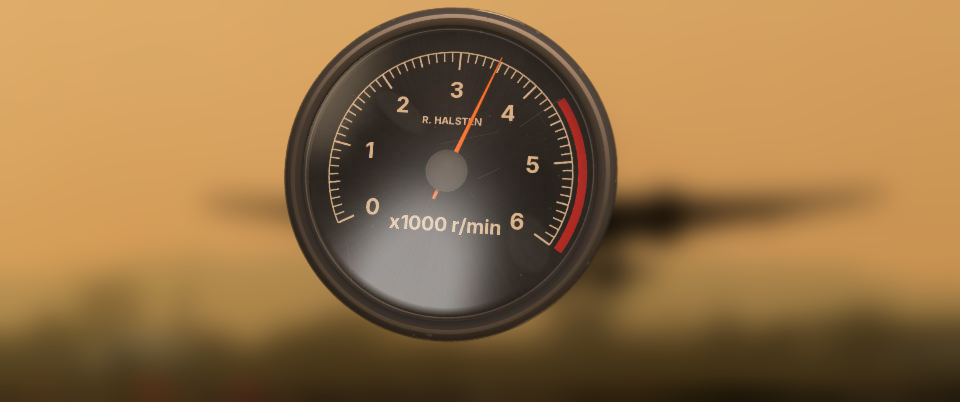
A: **3500** rpm
